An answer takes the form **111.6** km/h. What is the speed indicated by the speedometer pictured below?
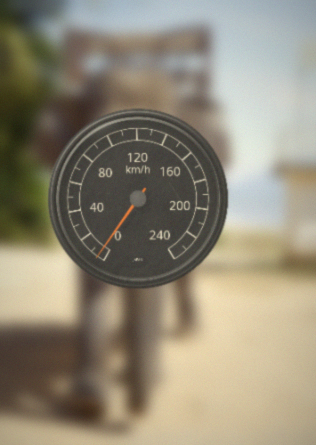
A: **5** km/h
